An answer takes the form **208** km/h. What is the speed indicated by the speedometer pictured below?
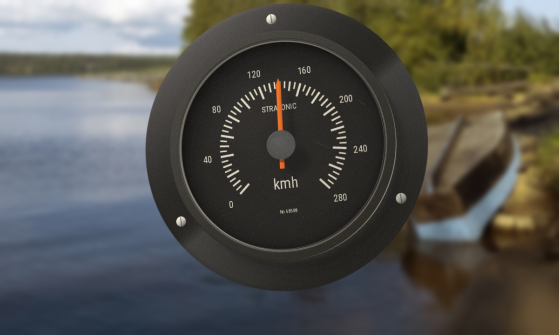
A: **140** km/h
